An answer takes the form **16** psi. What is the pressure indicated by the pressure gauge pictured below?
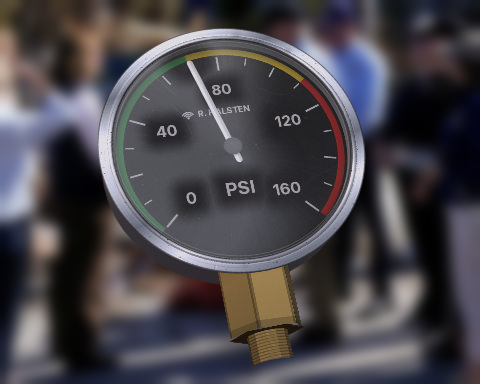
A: **70** psi
